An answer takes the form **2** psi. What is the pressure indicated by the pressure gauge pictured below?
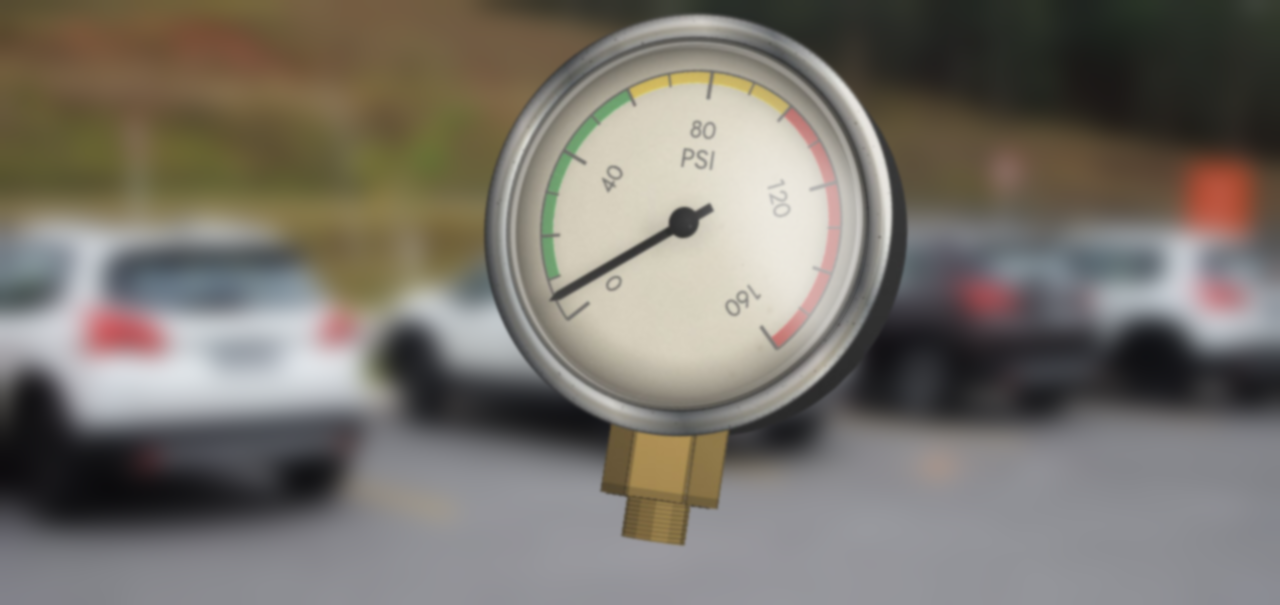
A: **5** psi
